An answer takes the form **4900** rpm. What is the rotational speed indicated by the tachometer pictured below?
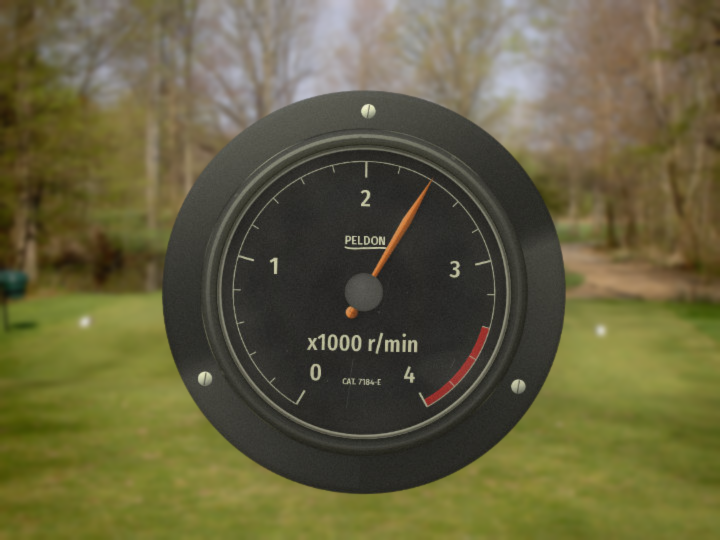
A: **2400** rpm
